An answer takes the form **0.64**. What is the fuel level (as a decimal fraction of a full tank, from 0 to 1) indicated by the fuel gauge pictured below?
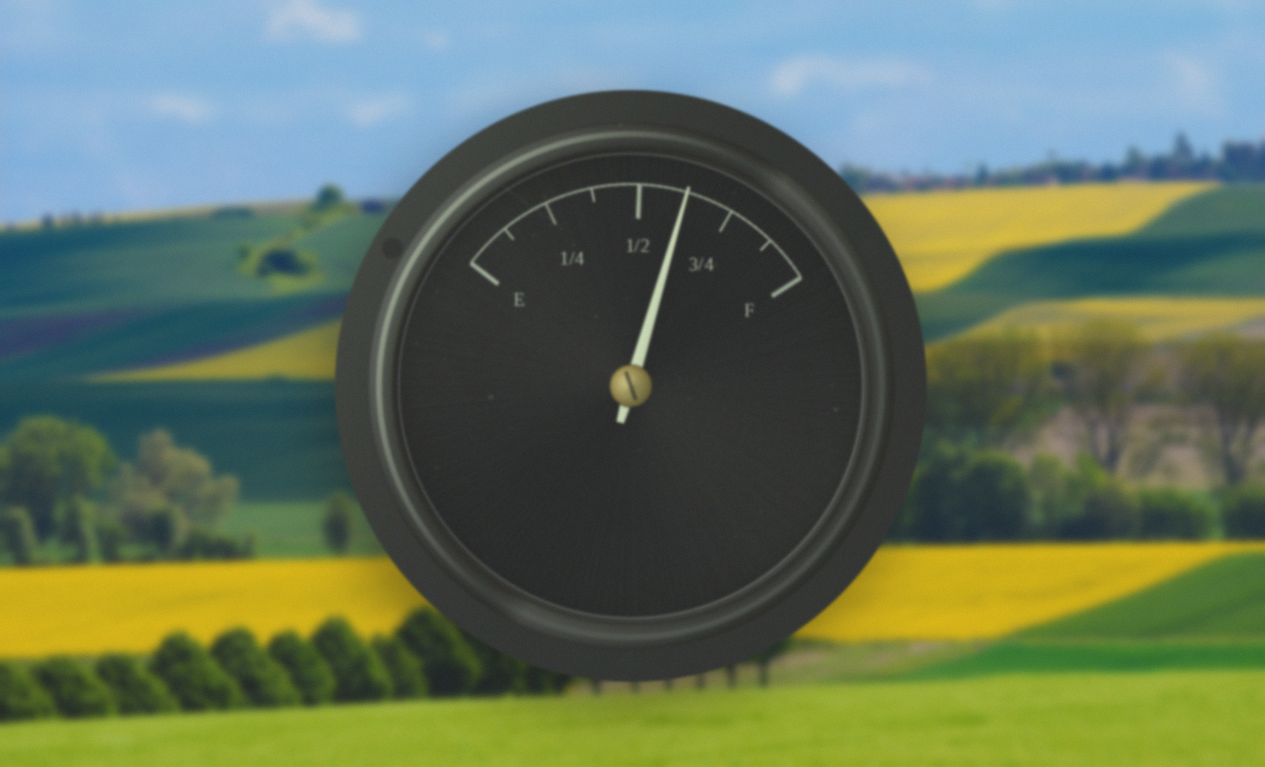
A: **0.625**
